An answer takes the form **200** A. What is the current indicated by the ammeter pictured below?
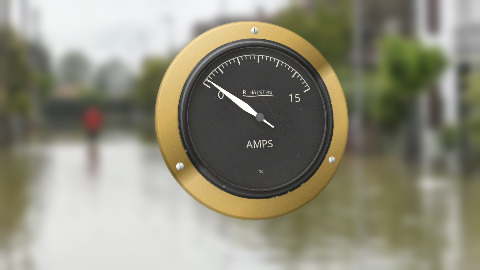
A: **0.5** A
